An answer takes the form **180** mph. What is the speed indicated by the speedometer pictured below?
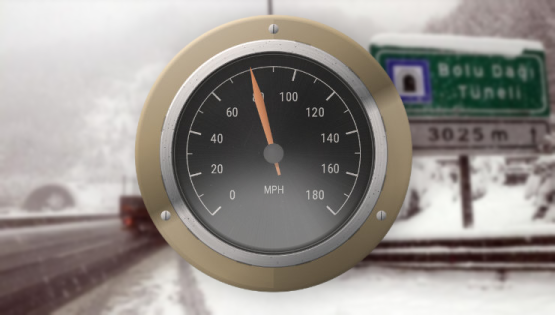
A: **80** mph
